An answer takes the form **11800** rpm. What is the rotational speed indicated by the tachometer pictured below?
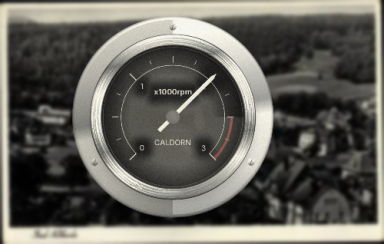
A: **2000** rpm
